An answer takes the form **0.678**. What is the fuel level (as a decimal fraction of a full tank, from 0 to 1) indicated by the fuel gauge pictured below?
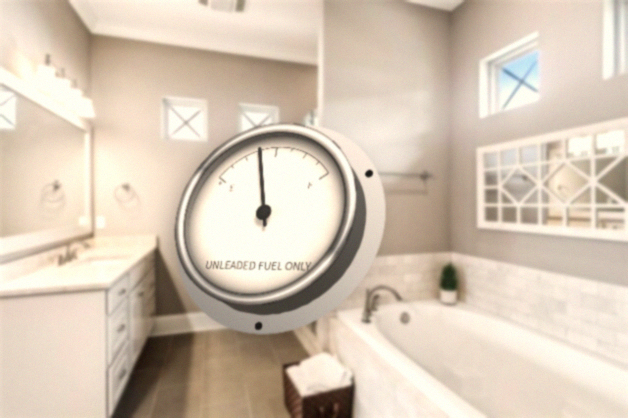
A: **0.375**
